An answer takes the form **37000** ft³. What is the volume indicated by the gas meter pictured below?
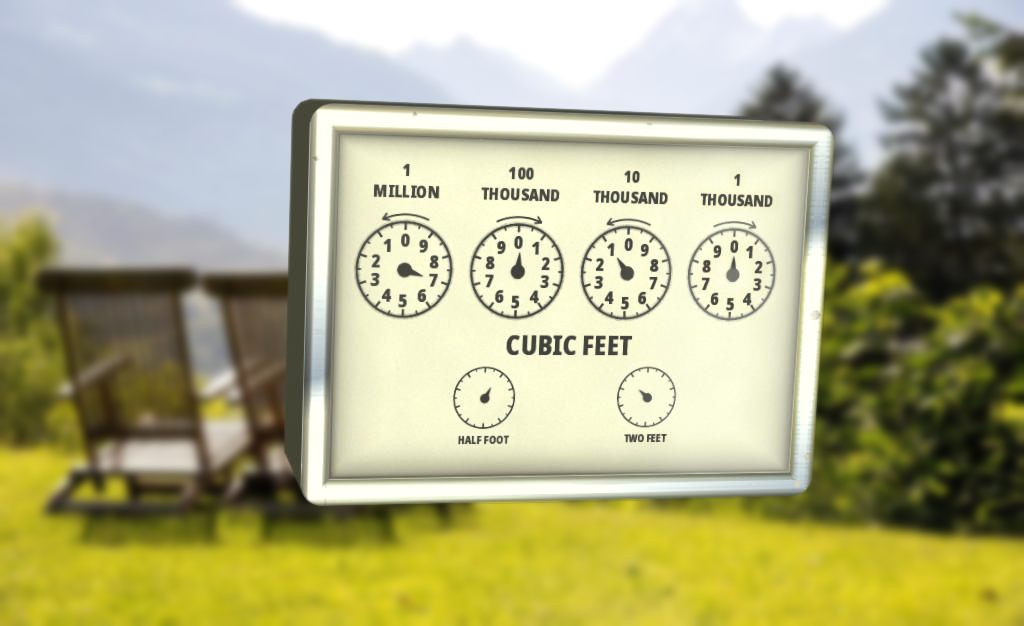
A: **701000** ft³
